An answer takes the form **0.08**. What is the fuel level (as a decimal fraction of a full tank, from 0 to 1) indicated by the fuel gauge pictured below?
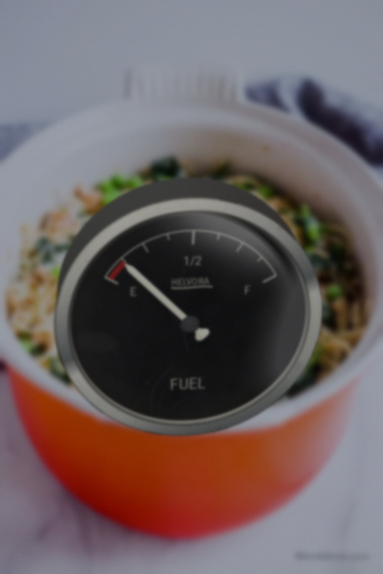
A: **0.125**
